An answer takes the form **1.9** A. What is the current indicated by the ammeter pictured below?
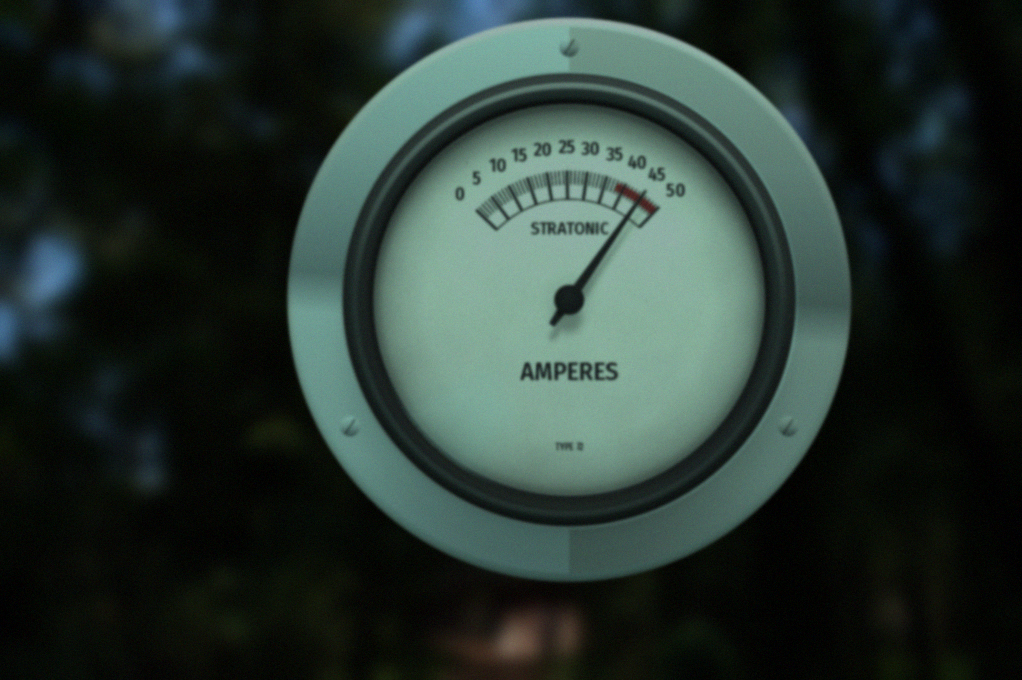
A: **45** A
